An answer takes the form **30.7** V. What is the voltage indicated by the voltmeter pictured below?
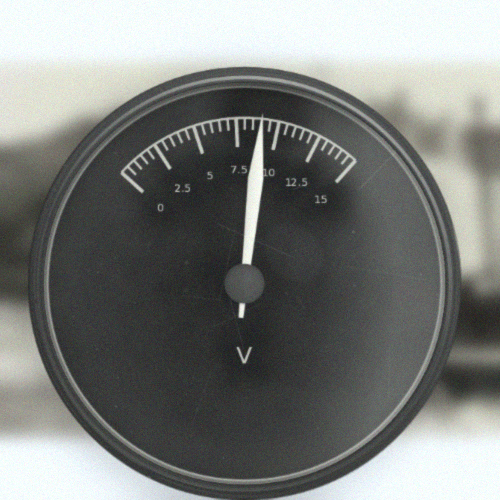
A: **9** V
